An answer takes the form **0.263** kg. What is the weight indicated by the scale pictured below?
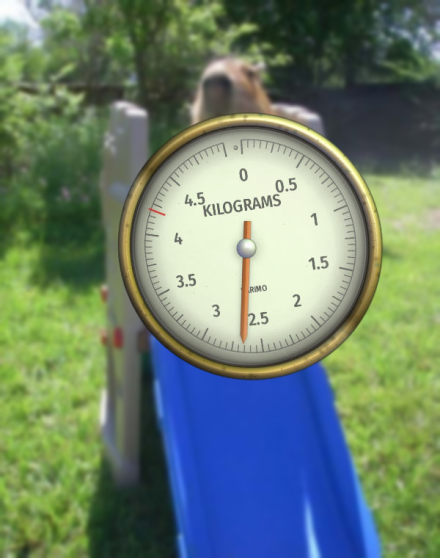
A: **2.65** kg
